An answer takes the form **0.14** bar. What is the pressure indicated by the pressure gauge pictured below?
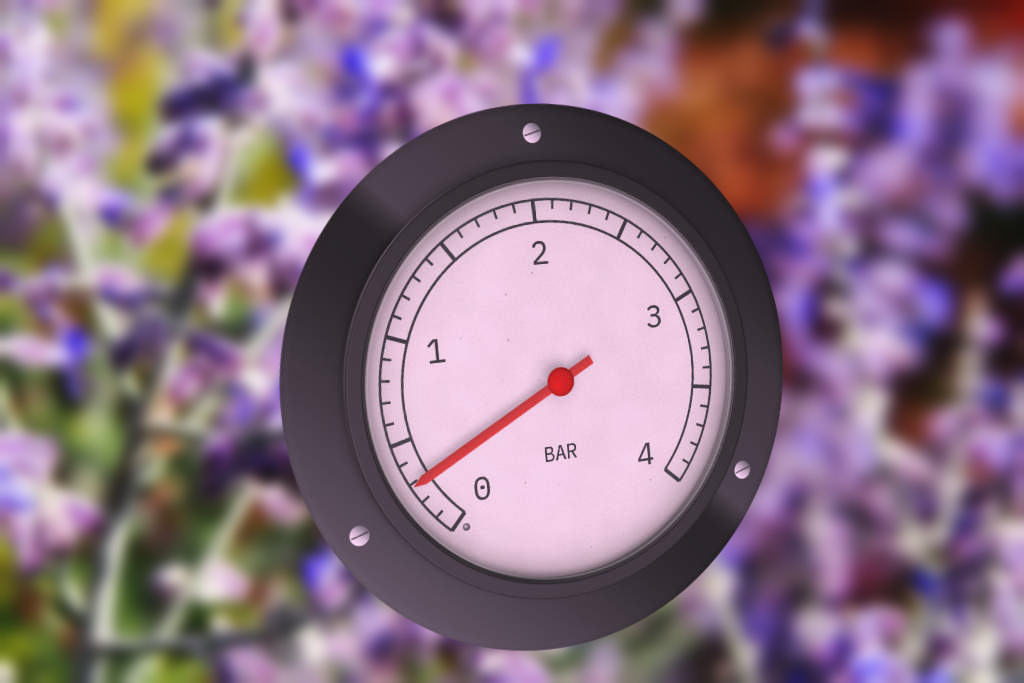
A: **0.3** bar
